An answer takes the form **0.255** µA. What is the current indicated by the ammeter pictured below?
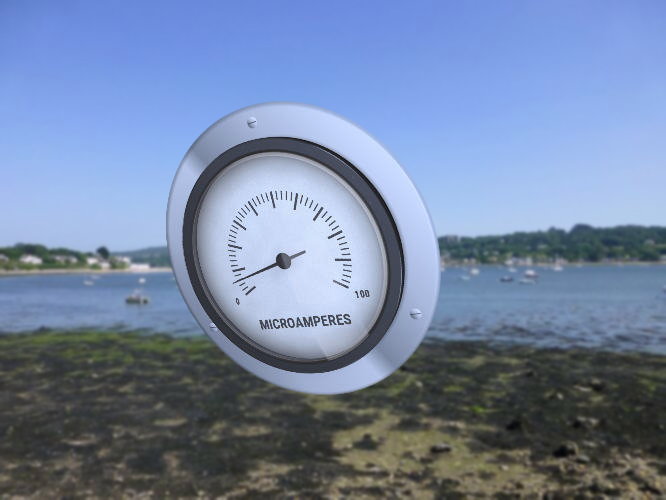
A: **6** µA
